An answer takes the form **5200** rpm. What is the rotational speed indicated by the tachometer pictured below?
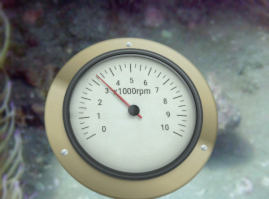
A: **3250** rpm
